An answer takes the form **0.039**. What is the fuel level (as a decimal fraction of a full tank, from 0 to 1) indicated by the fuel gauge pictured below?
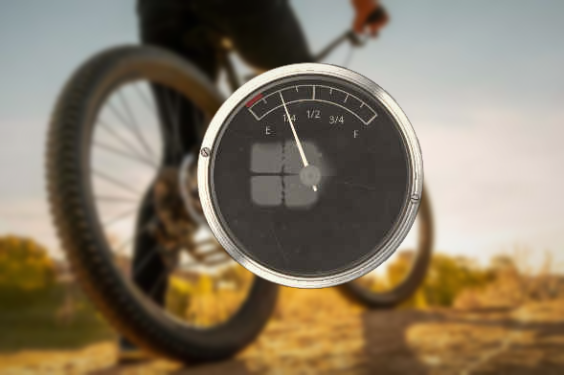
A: **0.25**
